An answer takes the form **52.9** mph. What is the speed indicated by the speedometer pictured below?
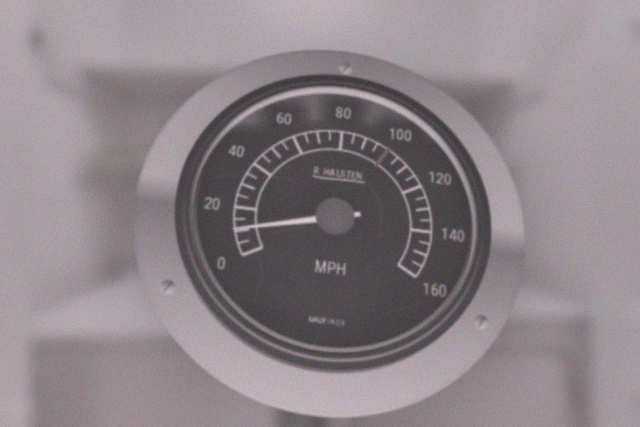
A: **10** mph
